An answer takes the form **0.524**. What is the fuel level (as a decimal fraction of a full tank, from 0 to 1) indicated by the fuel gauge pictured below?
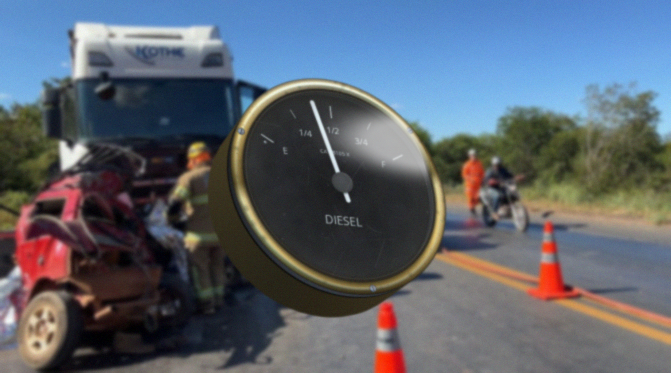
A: **0.375**
